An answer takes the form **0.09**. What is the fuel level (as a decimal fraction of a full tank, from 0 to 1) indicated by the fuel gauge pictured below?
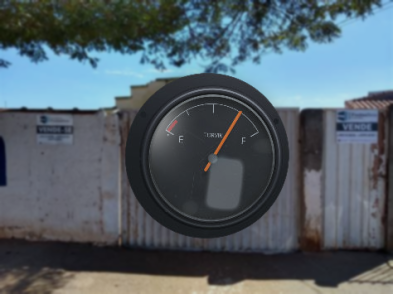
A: **0.75**
